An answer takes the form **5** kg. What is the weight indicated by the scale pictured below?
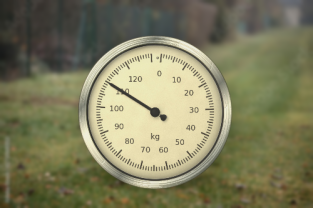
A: **110** kg
